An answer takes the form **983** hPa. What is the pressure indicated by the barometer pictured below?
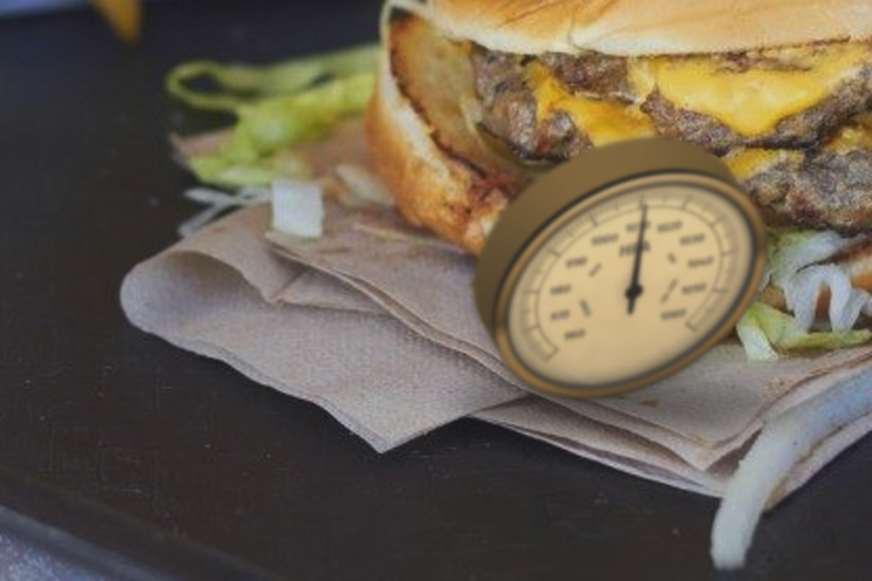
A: **1010** hPa
